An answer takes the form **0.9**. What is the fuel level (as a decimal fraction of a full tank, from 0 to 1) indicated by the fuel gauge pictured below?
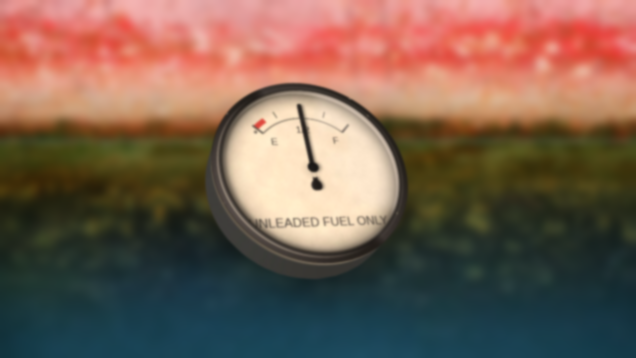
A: **0.5**
